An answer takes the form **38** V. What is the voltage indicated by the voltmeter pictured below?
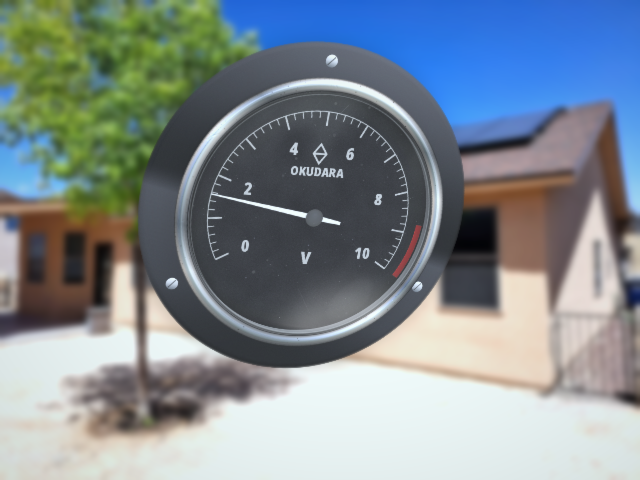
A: **1.6** V
